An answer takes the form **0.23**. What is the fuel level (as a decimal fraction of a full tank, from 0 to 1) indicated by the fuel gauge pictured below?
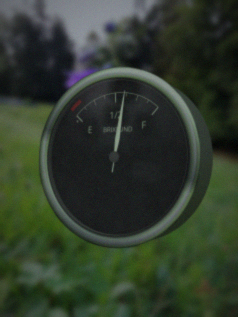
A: **0.625**
